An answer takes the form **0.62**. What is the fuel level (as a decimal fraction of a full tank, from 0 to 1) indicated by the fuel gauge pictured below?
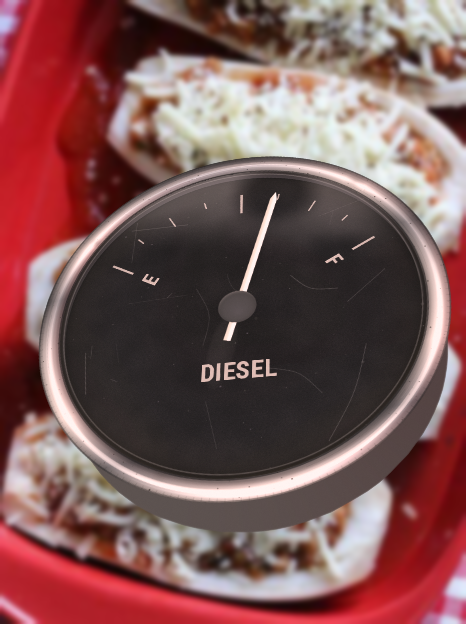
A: **0.625**
